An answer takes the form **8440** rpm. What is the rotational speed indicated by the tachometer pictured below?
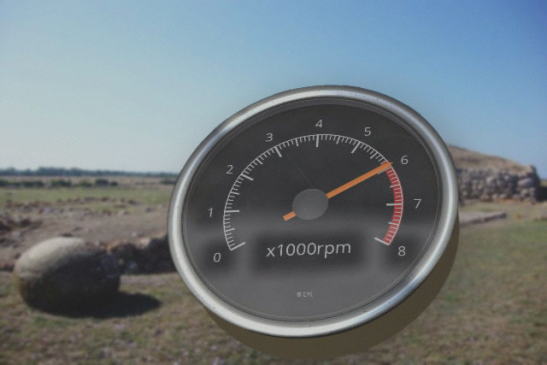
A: **6000** rpm
